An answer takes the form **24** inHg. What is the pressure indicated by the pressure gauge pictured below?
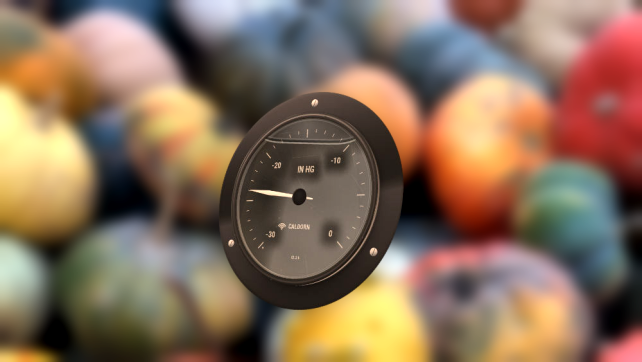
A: **-24** inHg
